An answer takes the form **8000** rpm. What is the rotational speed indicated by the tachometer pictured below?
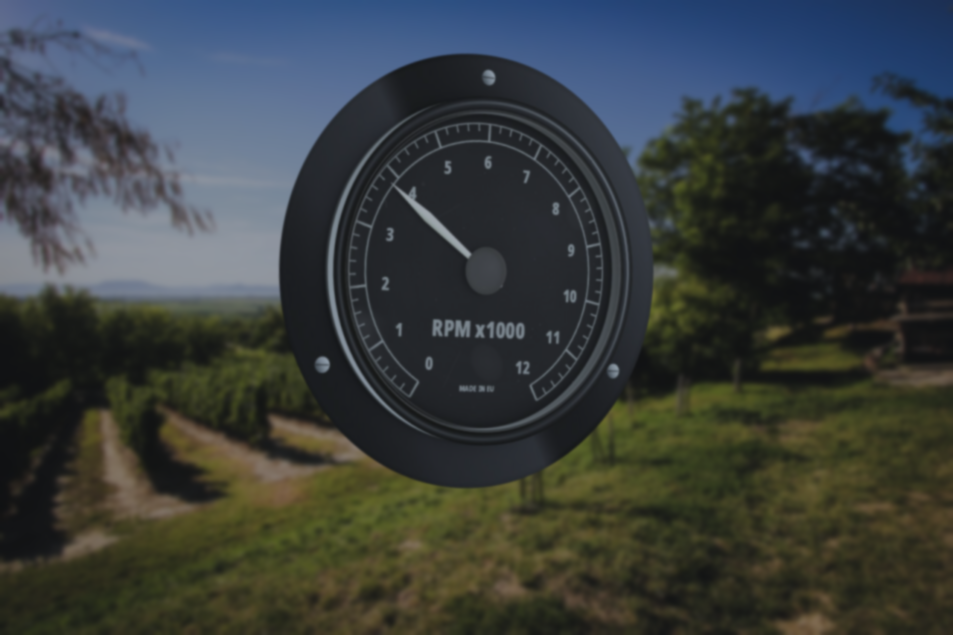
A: **3800** rpm
